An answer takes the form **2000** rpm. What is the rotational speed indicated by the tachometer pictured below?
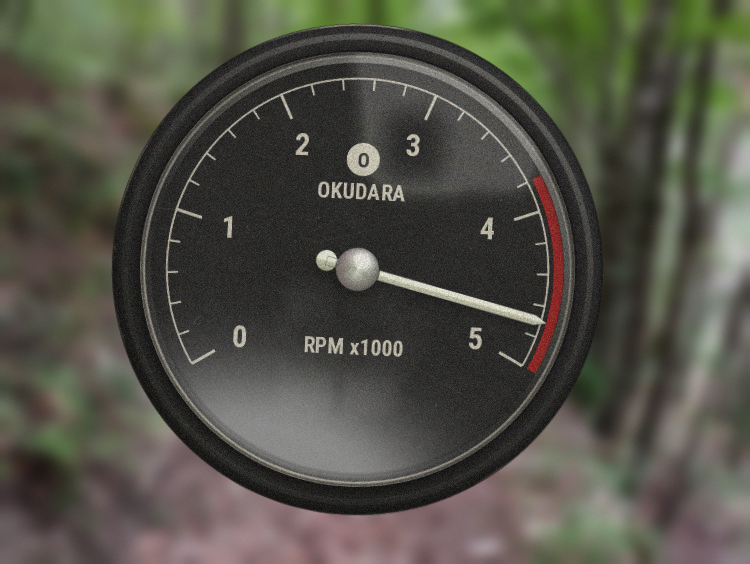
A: **4700** rpm
